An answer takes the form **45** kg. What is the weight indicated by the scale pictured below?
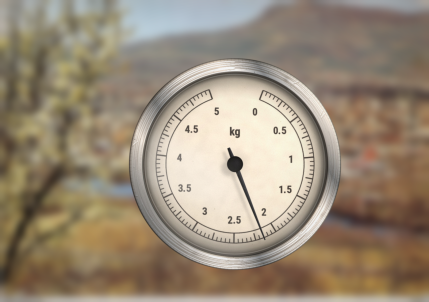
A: **2.15** kg
